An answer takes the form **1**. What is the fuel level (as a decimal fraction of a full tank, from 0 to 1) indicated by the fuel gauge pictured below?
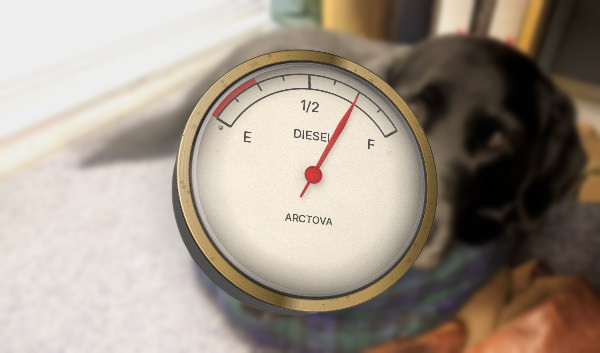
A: **0.75**
